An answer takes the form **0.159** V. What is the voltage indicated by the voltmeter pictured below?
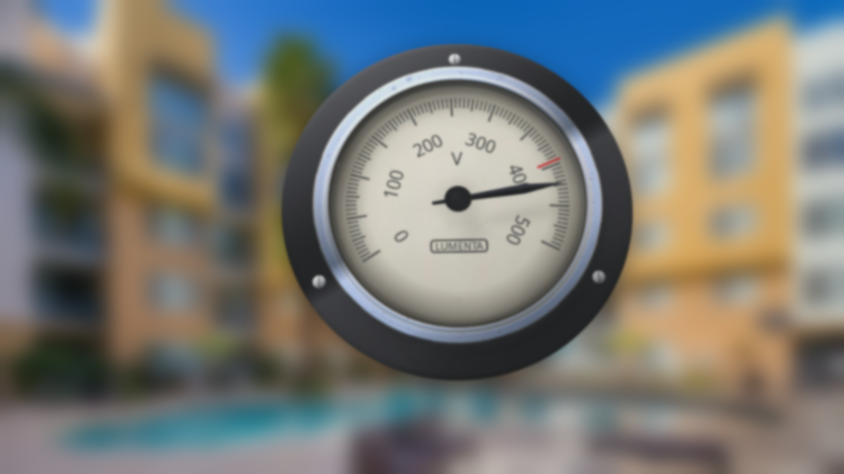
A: **425** V
